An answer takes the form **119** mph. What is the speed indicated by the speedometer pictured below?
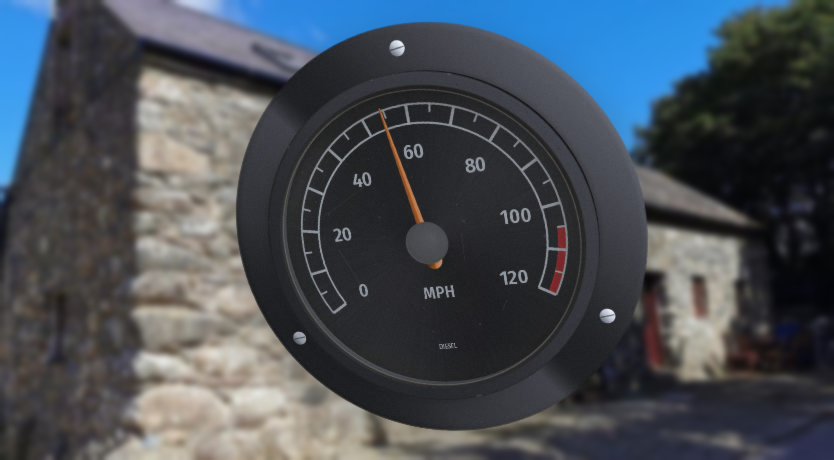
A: **55** mph
